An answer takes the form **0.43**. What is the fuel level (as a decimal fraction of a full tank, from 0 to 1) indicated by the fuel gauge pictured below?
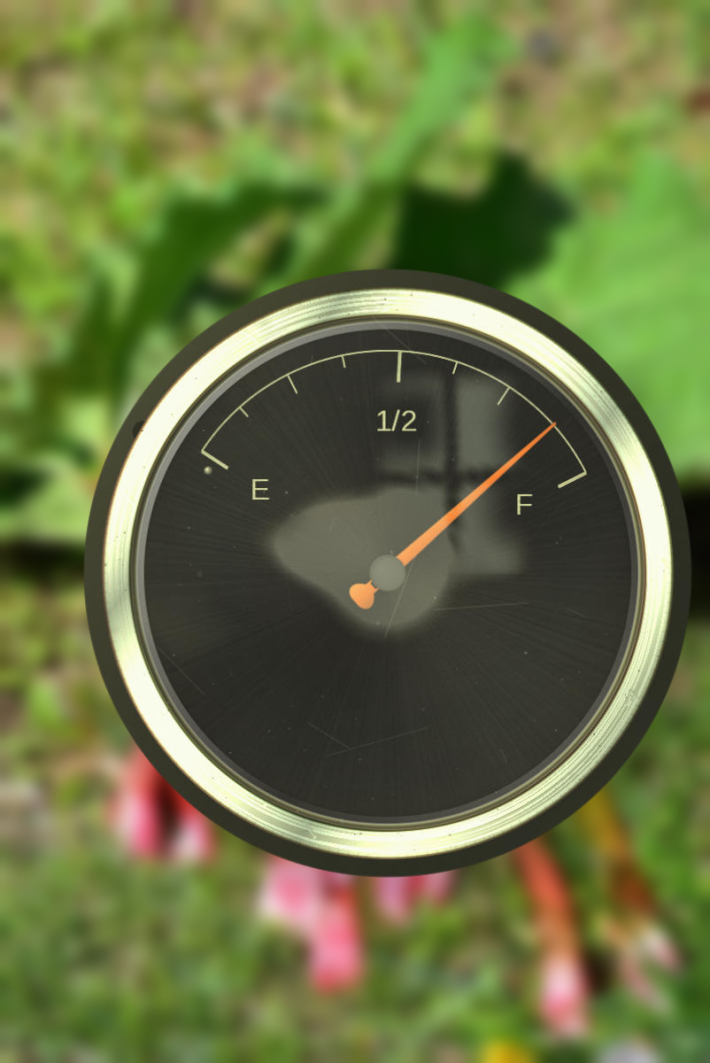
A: **0.875**
